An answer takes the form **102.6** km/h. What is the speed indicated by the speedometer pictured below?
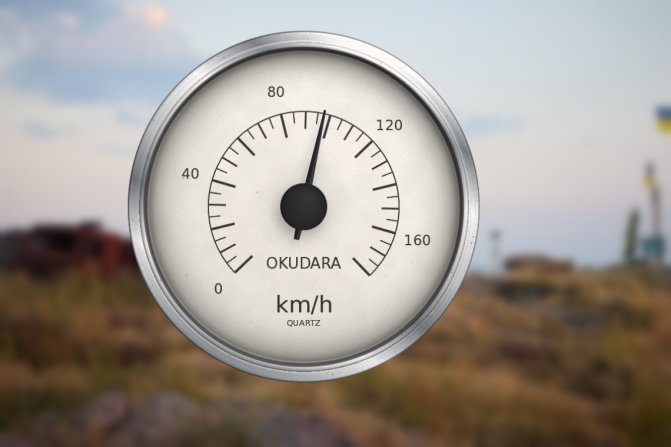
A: **97.5** km/h
